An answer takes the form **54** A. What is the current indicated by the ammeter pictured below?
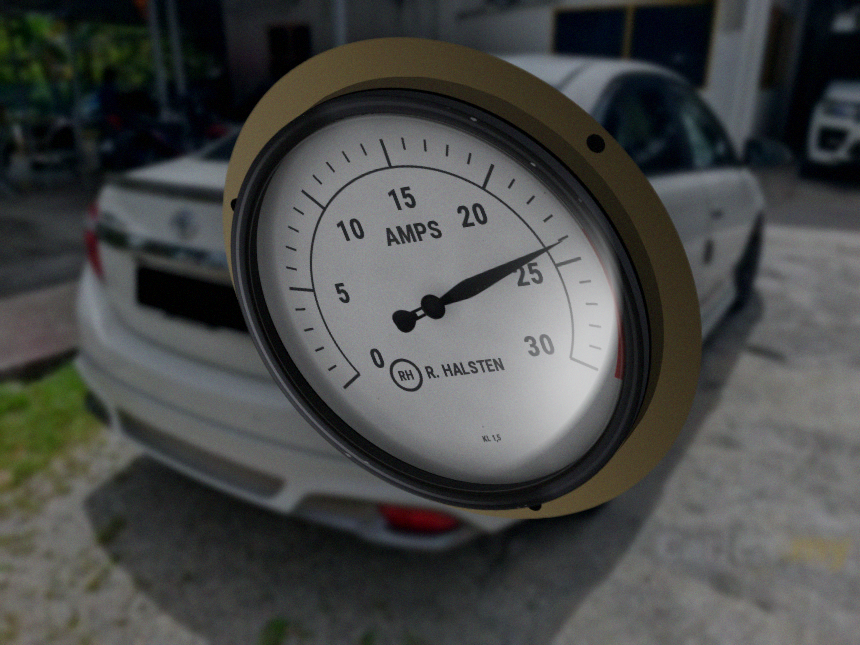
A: **24** A
